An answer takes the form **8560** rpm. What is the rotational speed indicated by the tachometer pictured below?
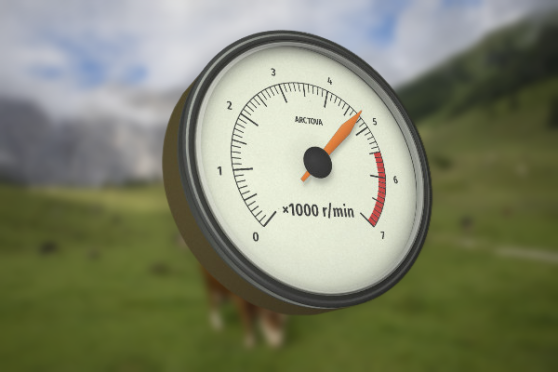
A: **4700** rpm
